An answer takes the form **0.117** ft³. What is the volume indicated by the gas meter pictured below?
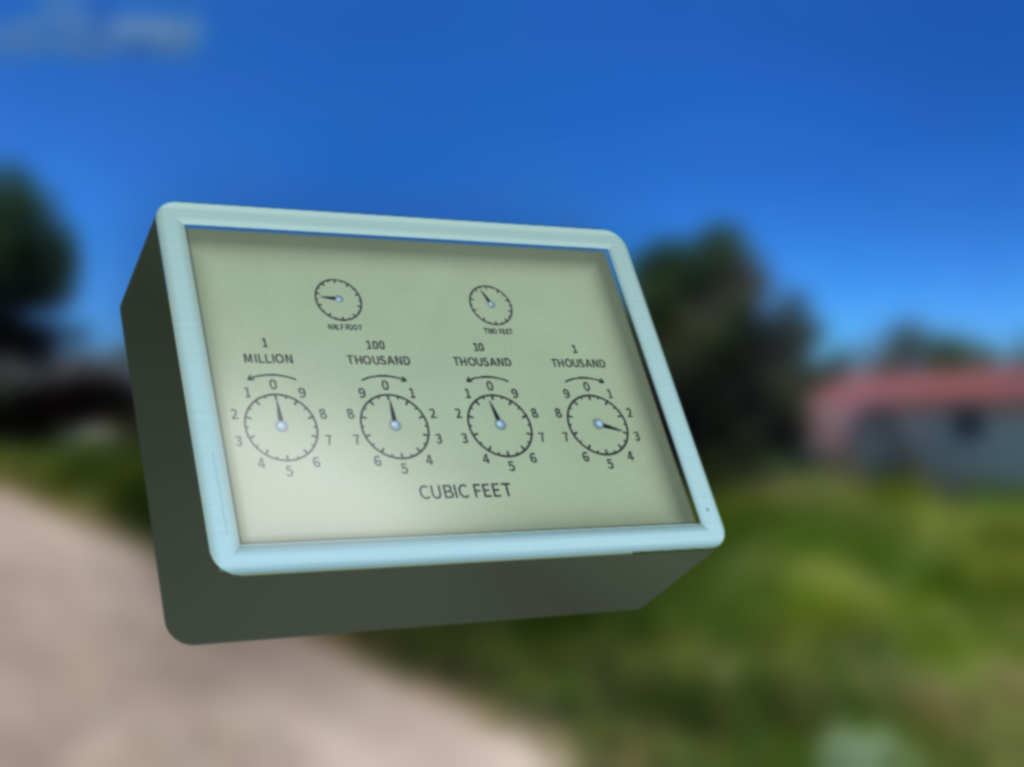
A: **300** ft³
